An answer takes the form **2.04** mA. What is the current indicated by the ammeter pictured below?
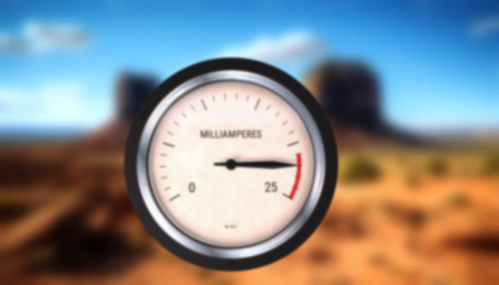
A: **22** mA
